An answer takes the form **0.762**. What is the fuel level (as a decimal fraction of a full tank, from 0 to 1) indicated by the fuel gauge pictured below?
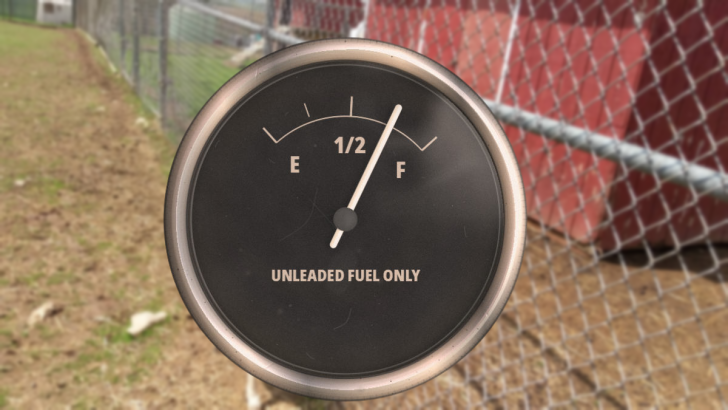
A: **0.75**
